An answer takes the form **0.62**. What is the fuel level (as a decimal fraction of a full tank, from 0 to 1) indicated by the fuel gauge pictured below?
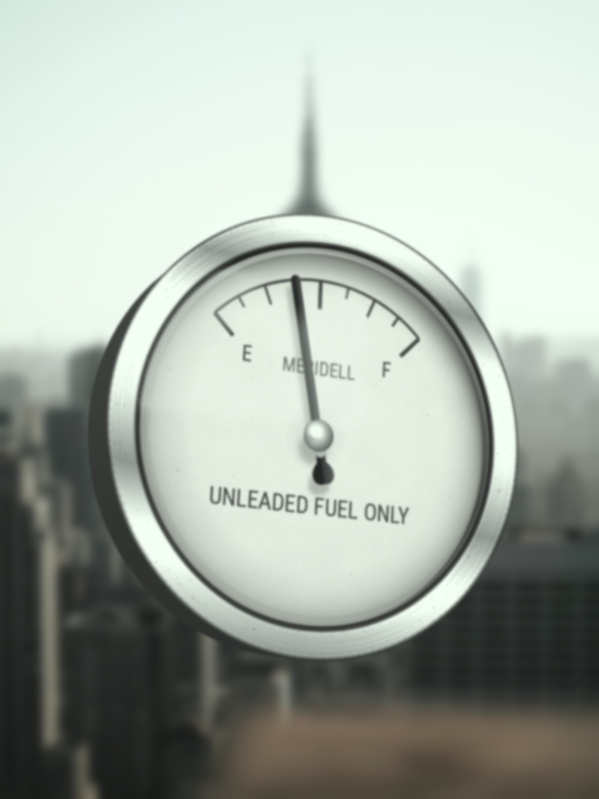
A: **0.375**
